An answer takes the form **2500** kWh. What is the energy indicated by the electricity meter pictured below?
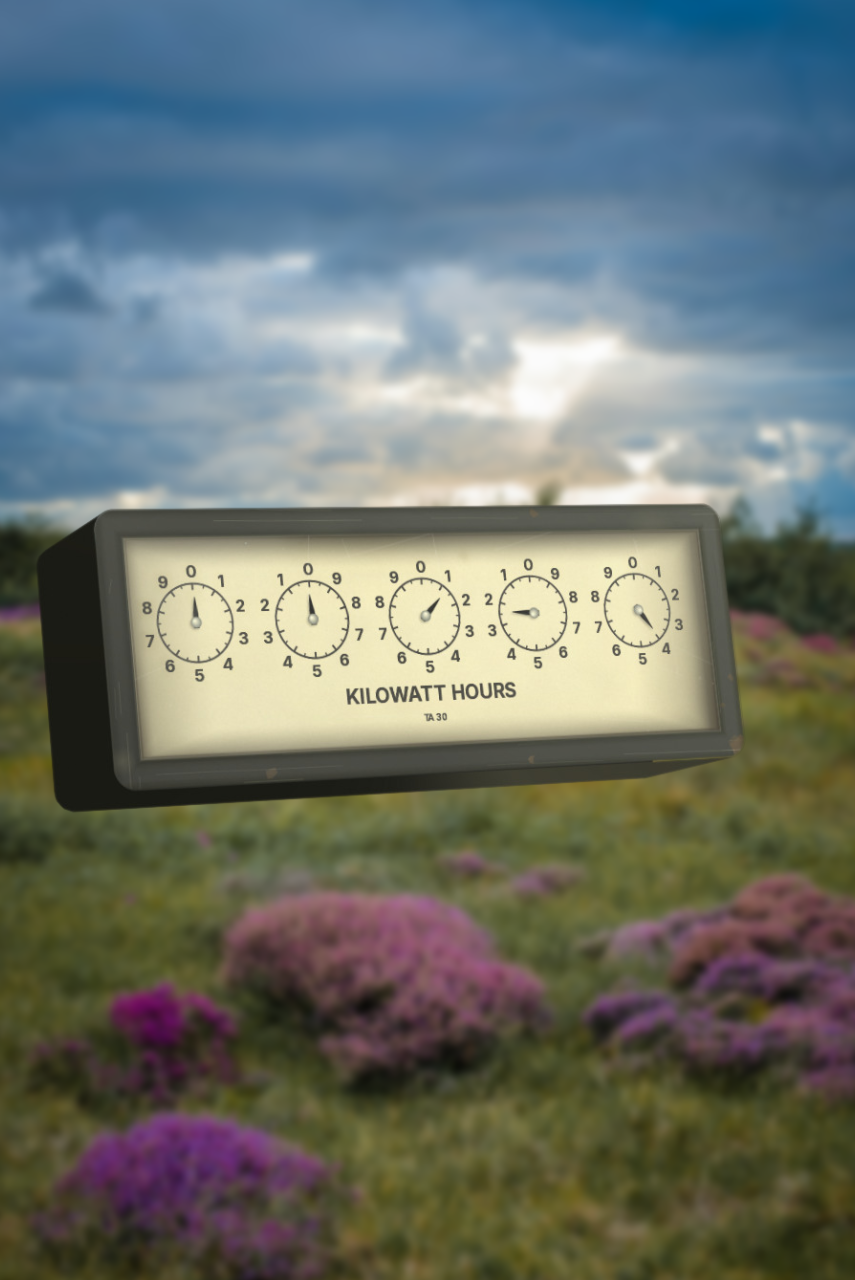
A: **124** kWh
